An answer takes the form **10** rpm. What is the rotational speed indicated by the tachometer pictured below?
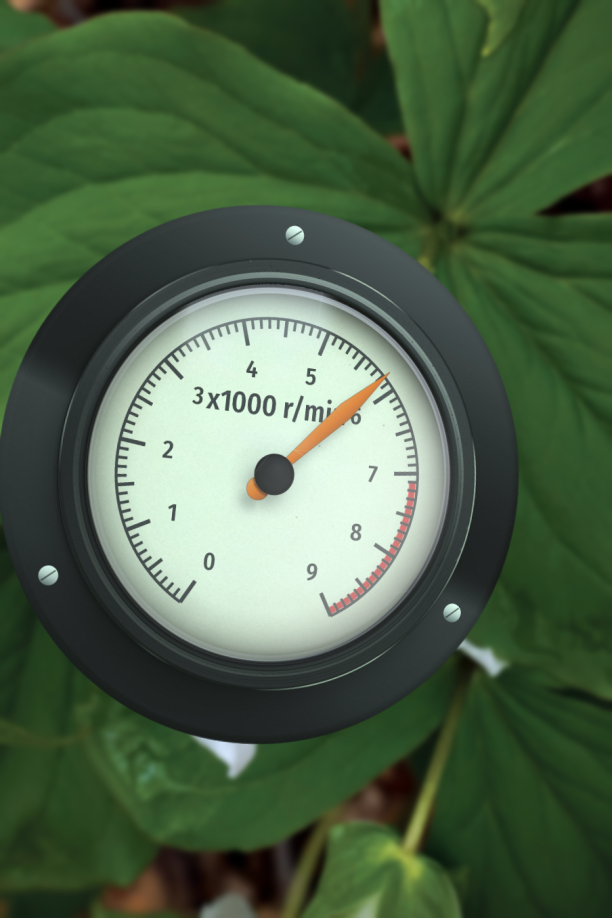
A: **5800** rpm
